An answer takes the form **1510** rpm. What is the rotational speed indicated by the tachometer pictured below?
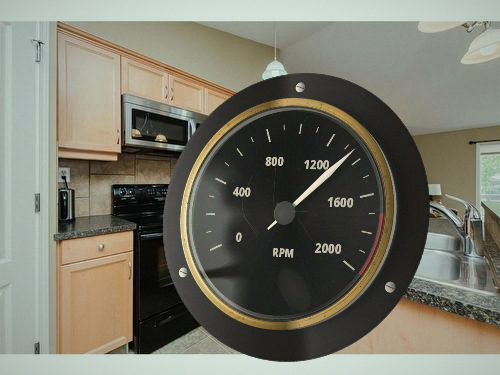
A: **1350** rpm
